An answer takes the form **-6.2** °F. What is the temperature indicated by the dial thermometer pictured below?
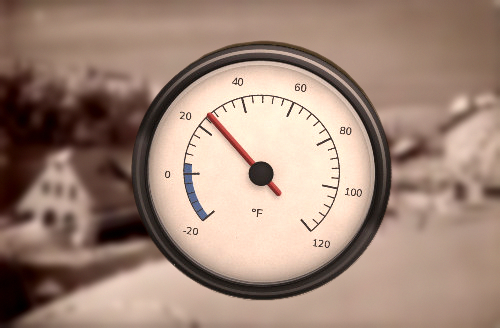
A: **26** °F
